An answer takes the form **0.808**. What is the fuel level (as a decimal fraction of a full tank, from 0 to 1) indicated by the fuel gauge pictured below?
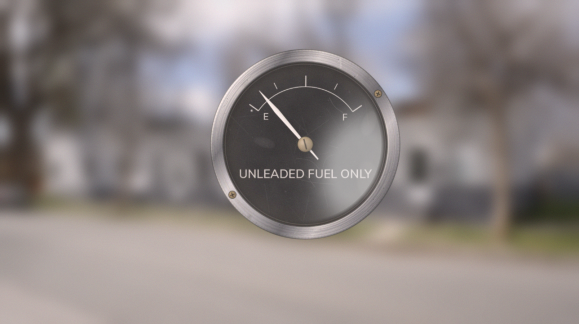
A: **0.125**
